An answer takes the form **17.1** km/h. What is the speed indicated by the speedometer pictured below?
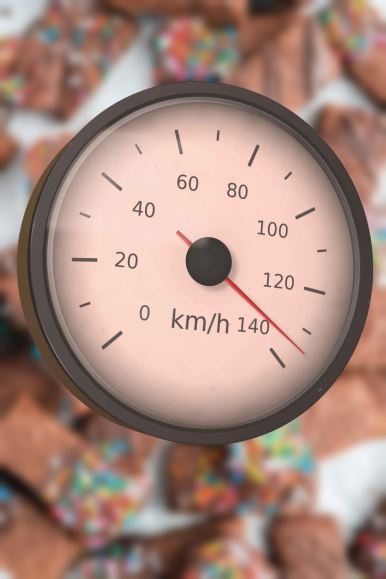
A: **135** km/h
